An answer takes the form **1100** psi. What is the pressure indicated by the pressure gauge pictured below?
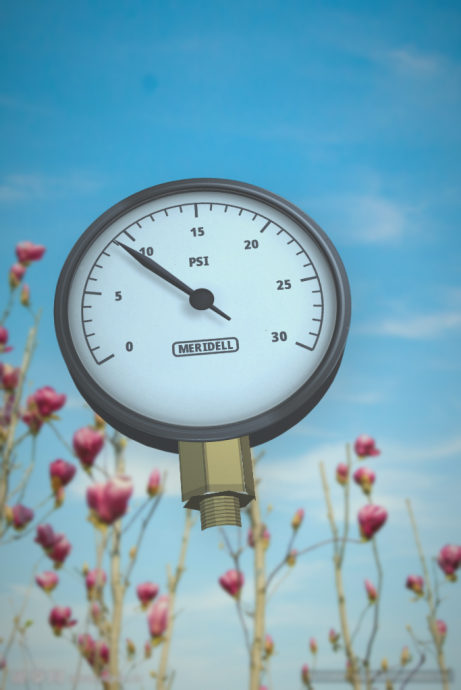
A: **9** psi
